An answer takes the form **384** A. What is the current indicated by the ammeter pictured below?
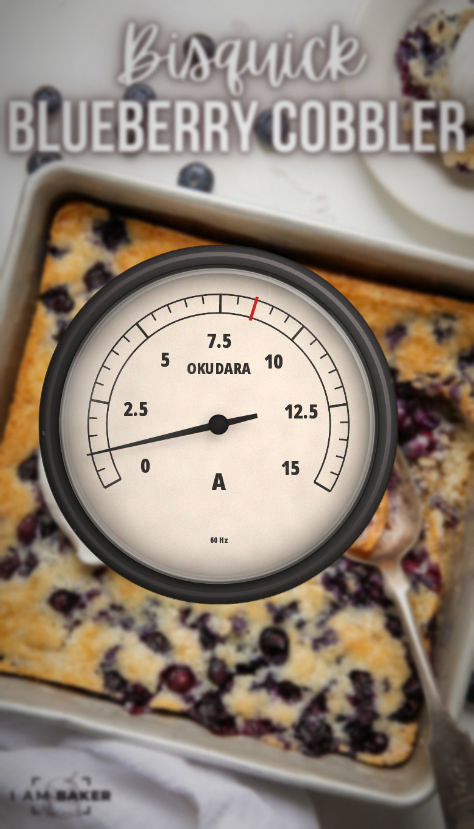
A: **1** A
